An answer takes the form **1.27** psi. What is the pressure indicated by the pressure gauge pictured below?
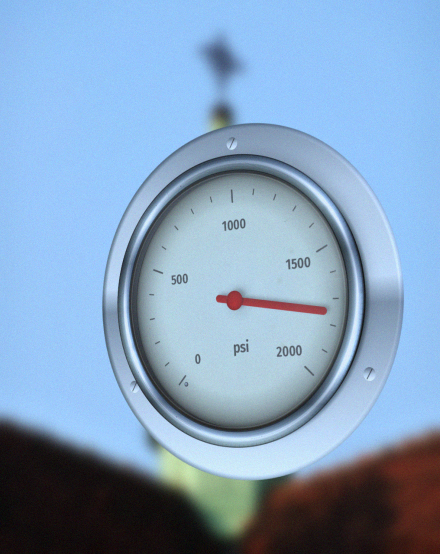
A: **1750** psi
